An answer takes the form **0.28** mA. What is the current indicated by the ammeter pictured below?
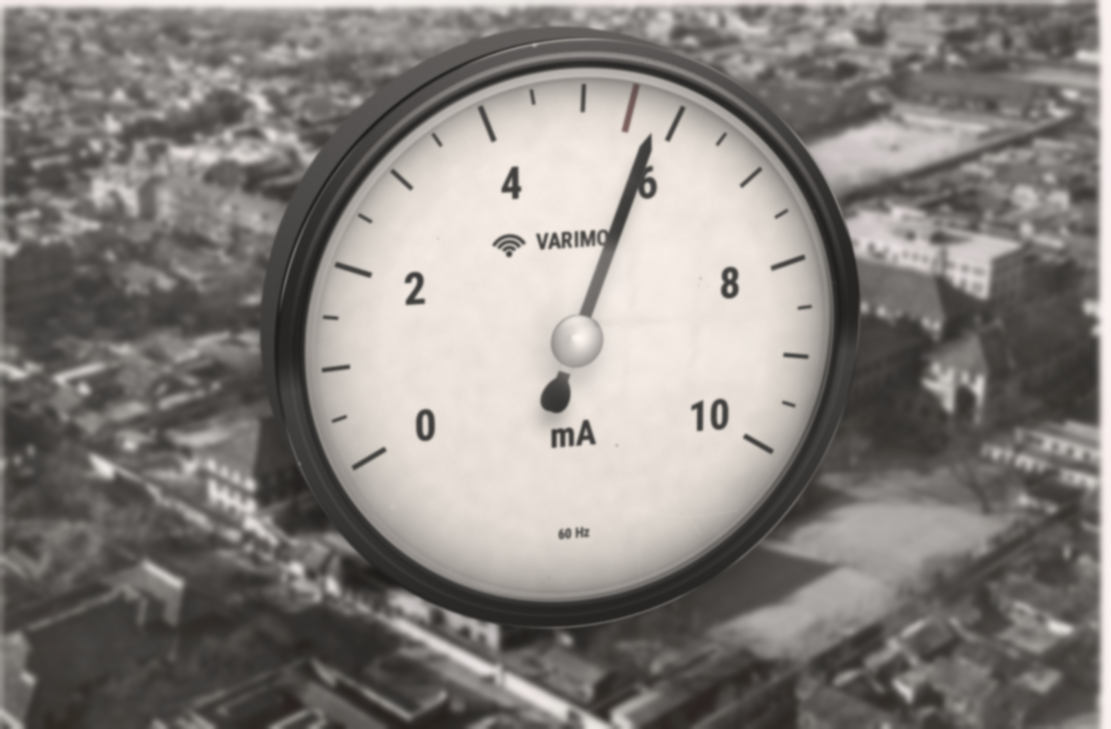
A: **5.75** mA
